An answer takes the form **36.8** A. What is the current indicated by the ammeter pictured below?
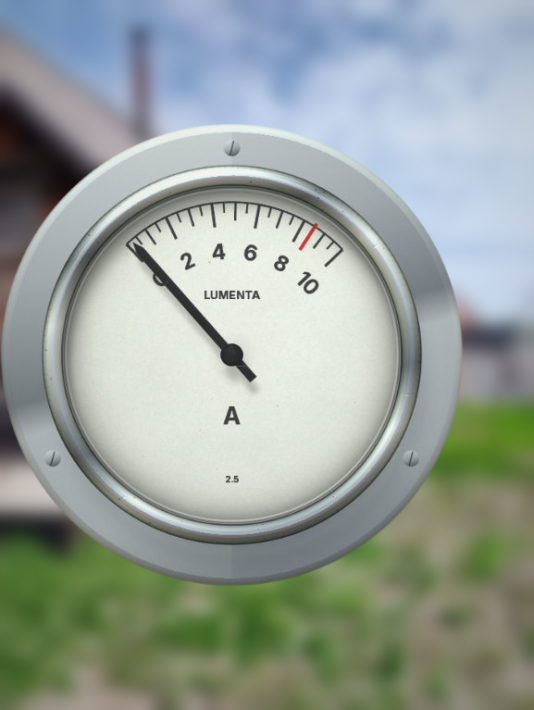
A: **0.25** A
